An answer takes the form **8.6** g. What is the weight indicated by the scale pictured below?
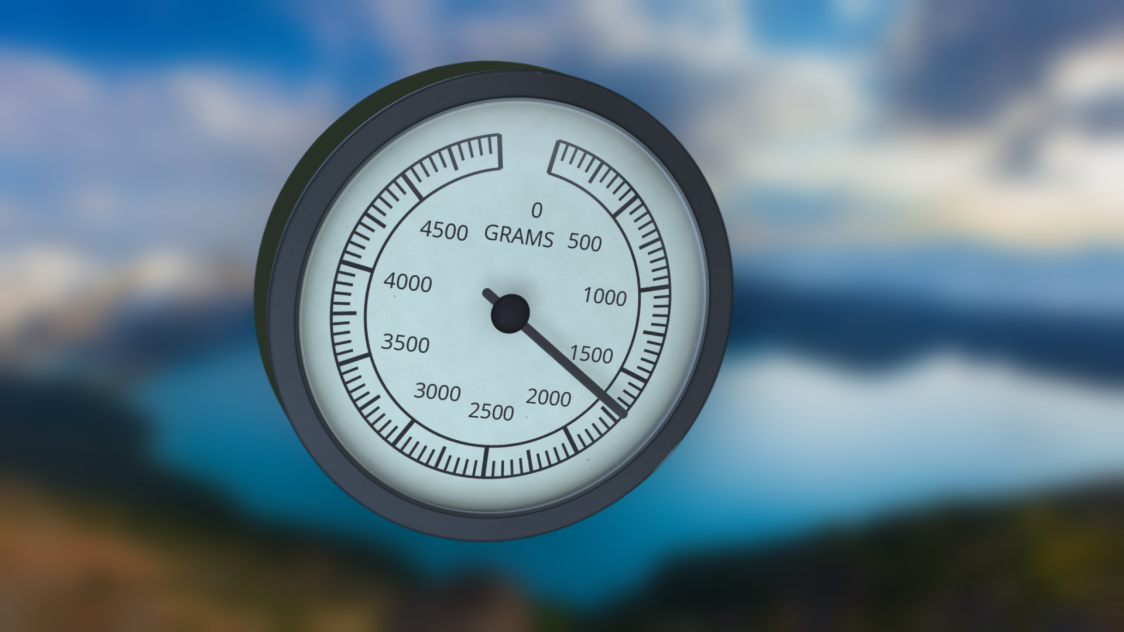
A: **1700** g
